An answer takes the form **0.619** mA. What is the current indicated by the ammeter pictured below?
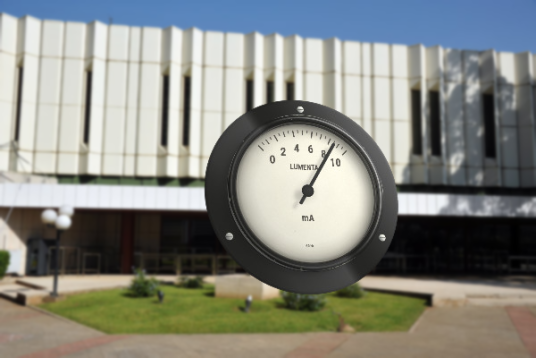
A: **8.5** mA
